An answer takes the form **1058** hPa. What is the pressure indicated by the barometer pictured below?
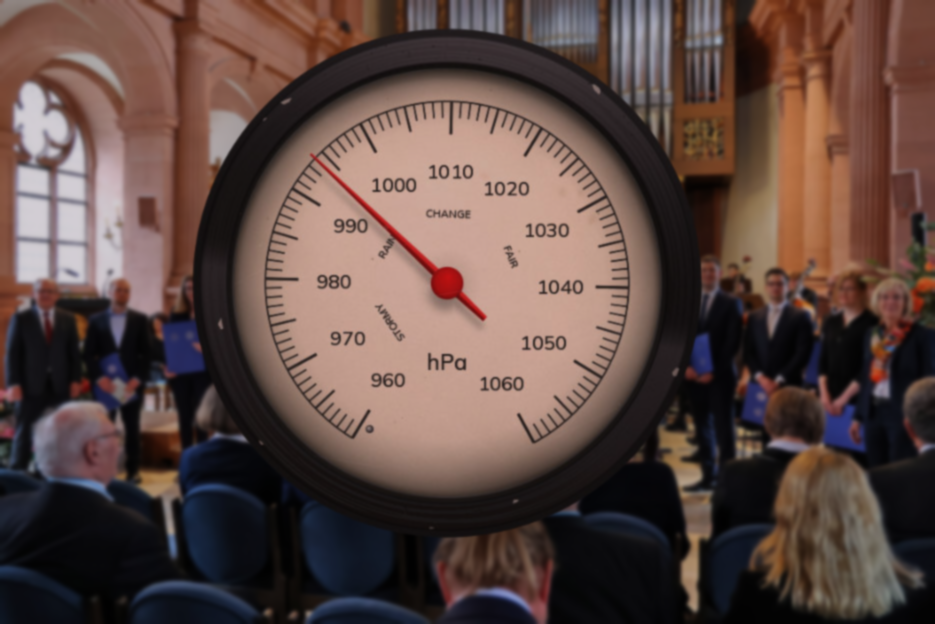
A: **994** hPa
